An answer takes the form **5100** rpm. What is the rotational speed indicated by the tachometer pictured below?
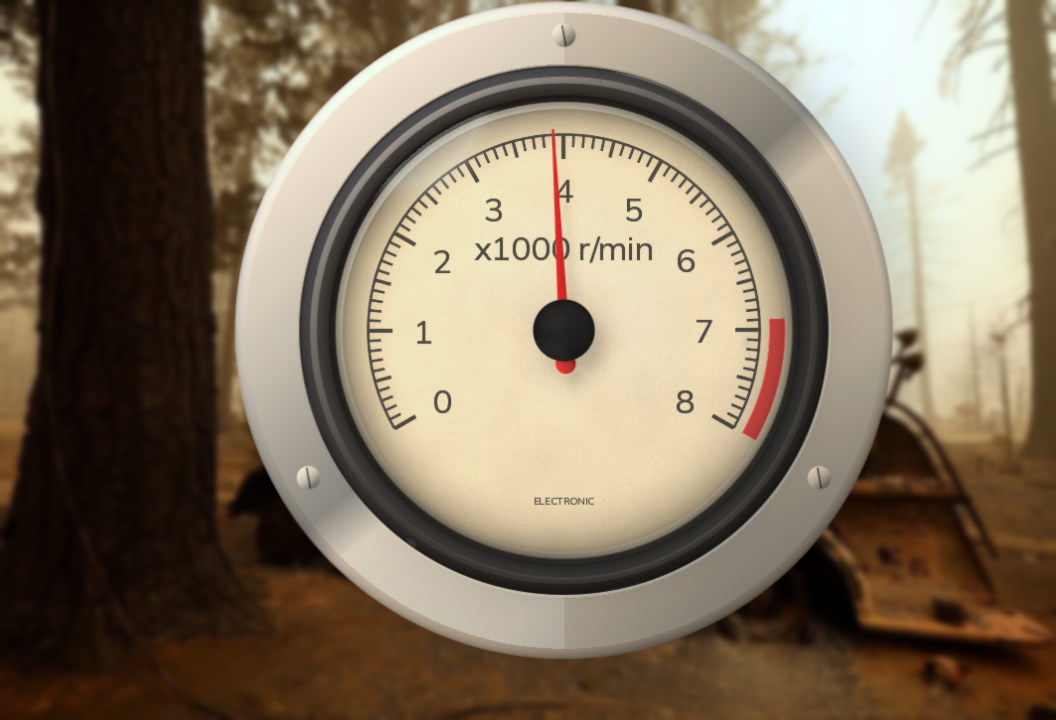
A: **3900** rpm
